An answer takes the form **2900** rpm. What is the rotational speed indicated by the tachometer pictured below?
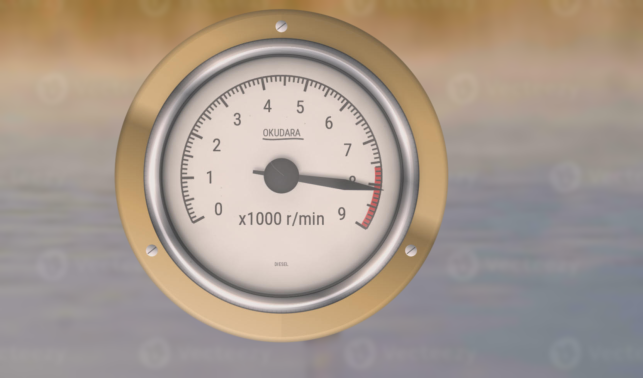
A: **8100** rpm
